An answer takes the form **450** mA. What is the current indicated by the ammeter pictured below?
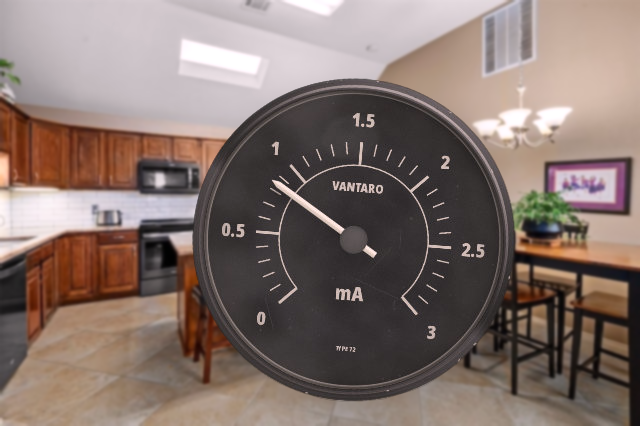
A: **0.85** mA
